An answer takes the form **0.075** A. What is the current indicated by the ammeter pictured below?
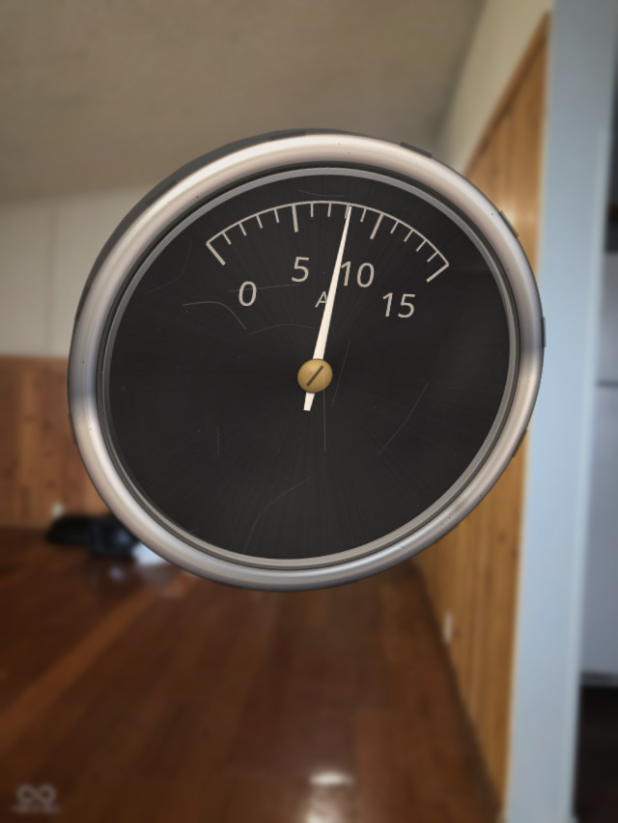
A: **8** A
